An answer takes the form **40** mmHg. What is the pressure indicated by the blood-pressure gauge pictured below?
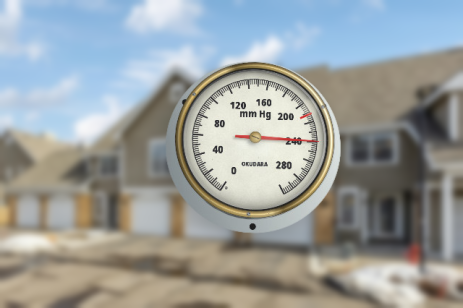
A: **240** mmHg
